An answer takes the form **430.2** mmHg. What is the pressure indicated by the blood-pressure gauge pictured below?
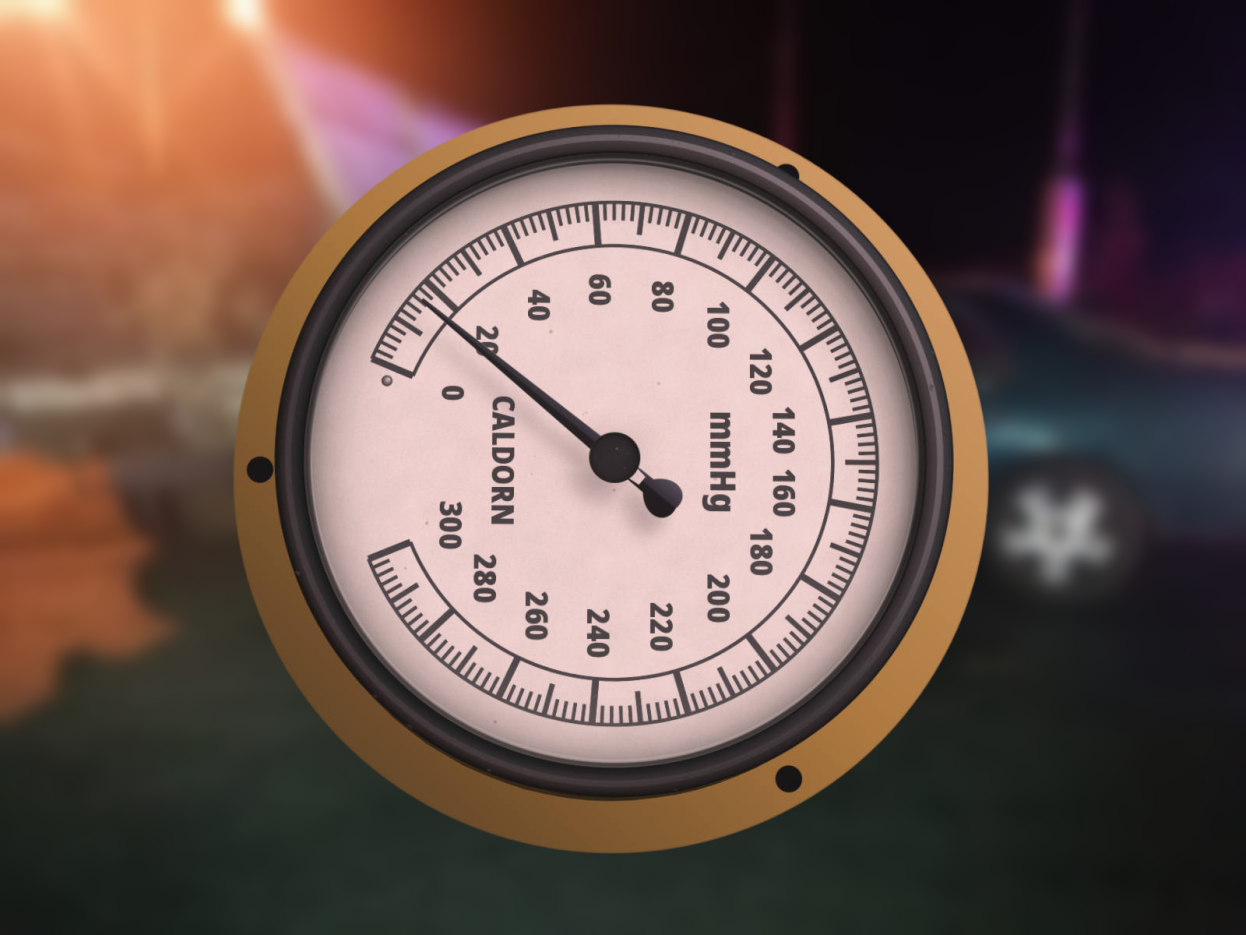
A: **16** mmHg
